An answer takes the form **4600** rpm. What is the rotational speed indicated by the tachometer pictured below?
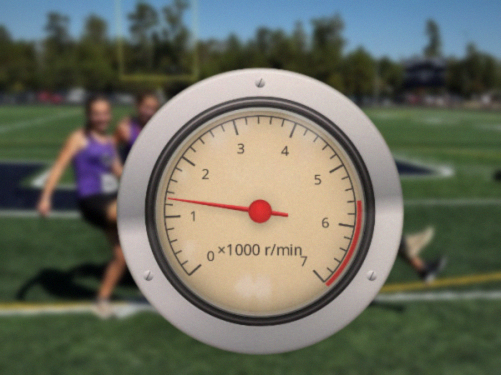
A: **1300** rpm
